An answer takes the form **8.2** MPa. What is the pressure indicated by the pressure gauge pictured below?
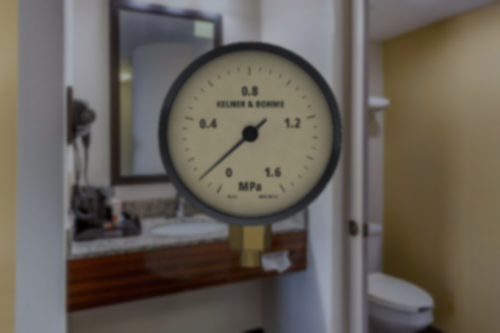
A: **0.1** MPa
